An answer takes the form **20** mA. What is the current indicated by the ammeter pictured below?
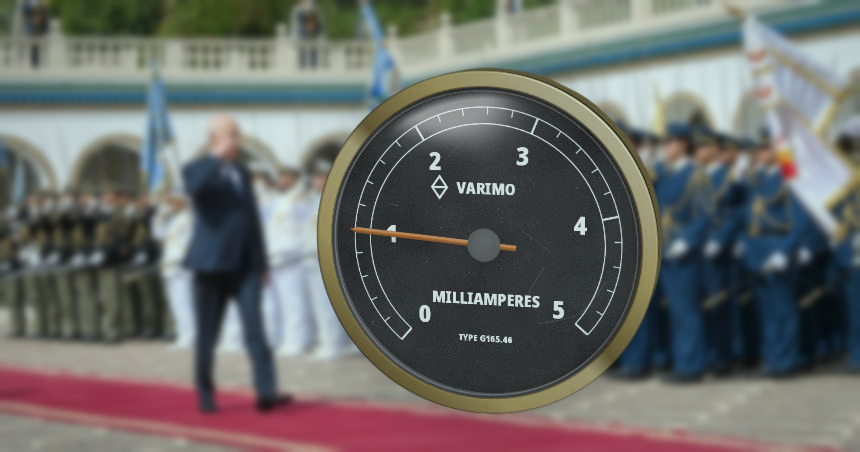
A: **1** mA
